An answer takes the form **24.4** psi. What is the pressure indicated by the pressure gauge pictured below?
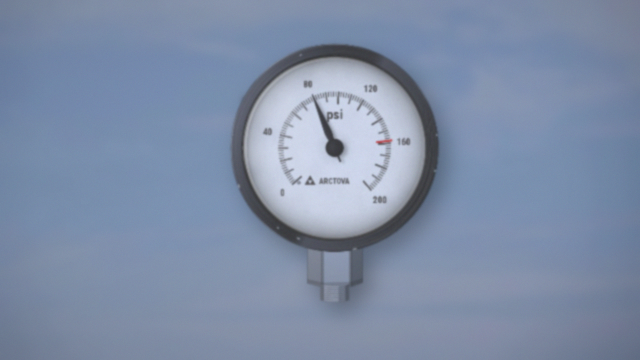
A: **80** psi
